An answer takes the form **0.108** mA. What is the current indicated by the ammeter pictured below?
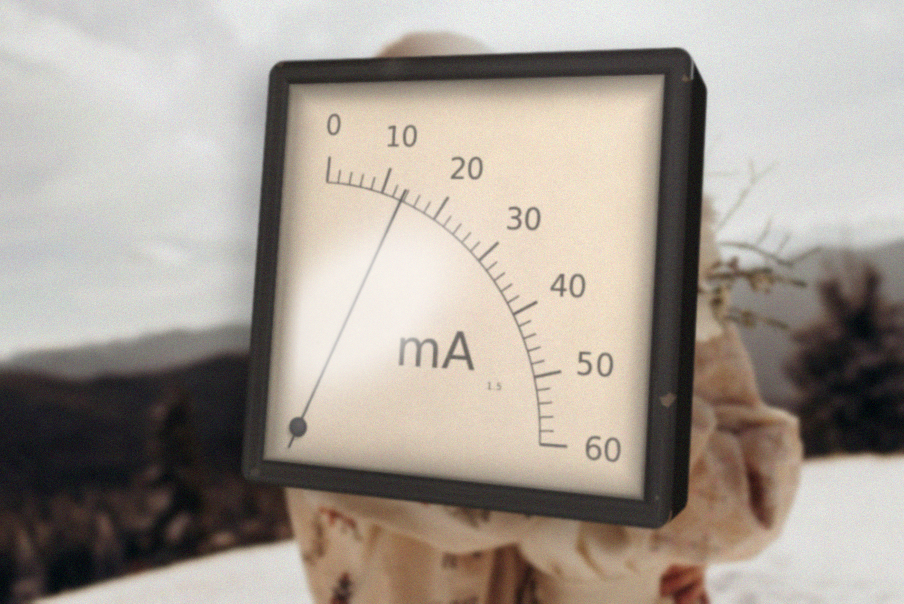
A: **14** mA
